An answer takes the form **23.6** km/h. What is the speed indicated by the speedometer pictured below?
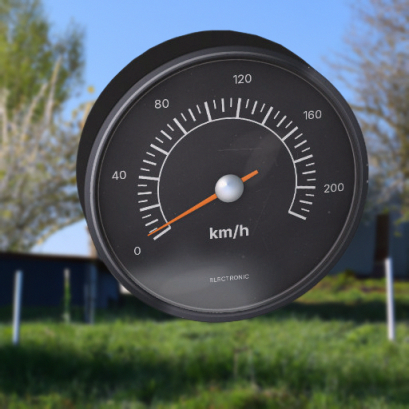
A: **5** km/h
